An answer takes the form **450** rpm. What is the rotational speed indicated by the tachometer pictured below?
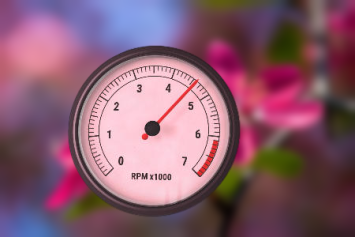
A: **4600** rpm
